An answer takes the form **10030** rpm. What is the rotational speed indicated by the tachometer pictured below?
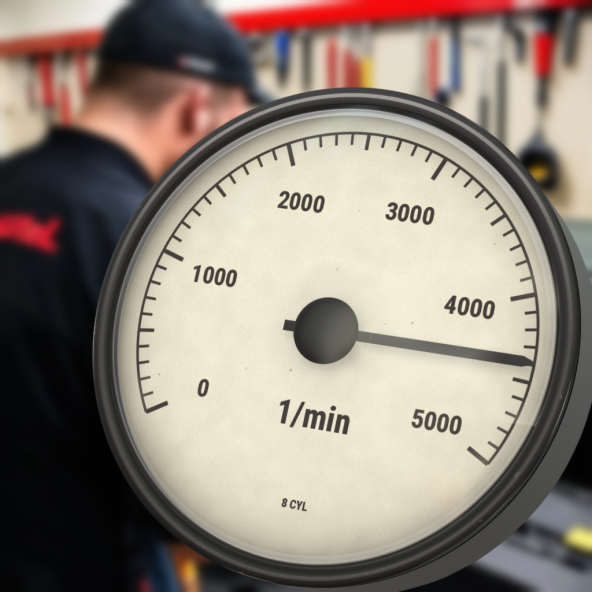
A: **4400** rpm
